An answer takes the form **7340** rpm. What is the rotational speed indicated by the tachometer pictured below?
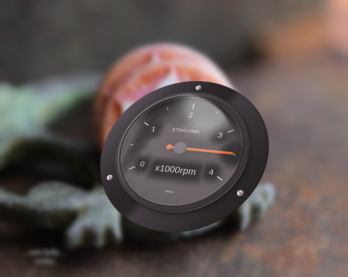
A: **3500** rpm
